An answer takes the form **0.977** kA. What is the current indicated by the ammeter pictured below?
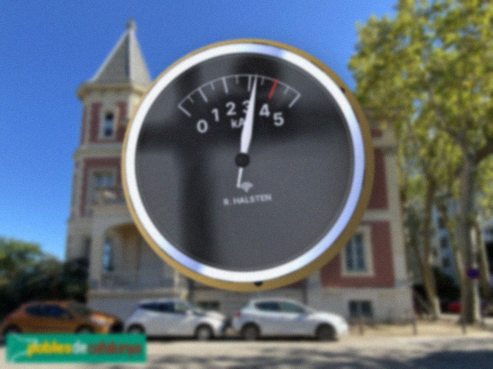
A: **3.25** kA
